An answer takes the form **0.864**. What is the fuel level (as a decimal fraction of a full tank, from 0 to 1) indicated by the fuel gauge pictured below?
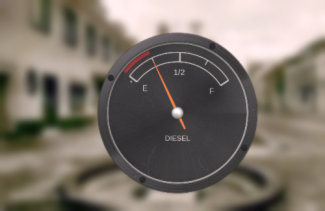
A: **0.25**
